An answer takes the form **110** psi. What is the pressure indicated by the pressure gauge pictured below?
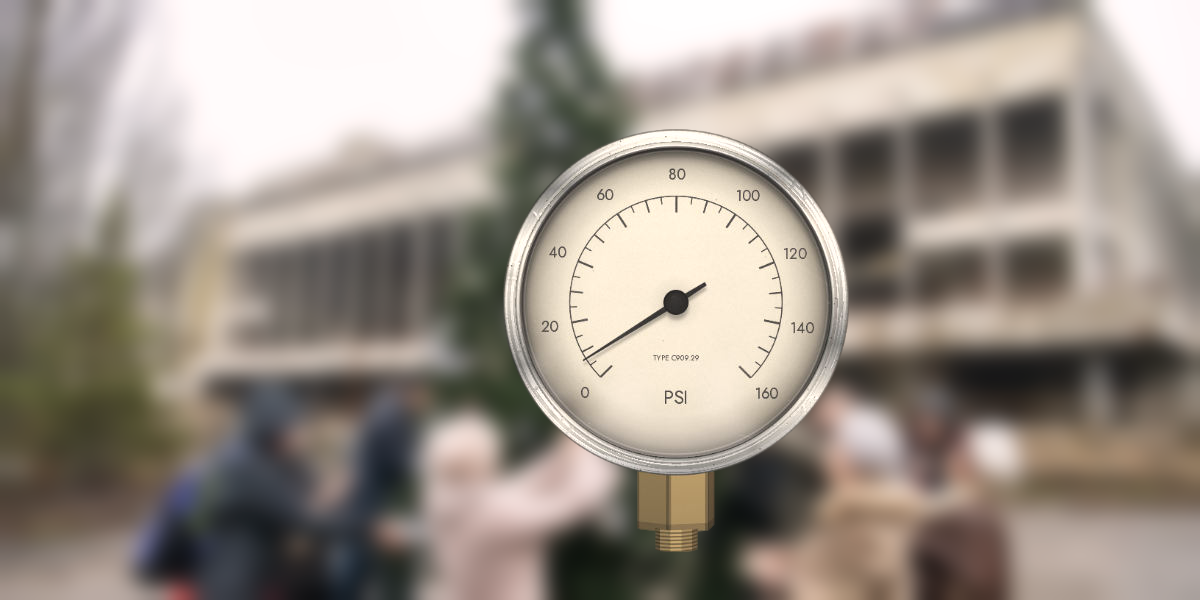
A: **7.5** psi
